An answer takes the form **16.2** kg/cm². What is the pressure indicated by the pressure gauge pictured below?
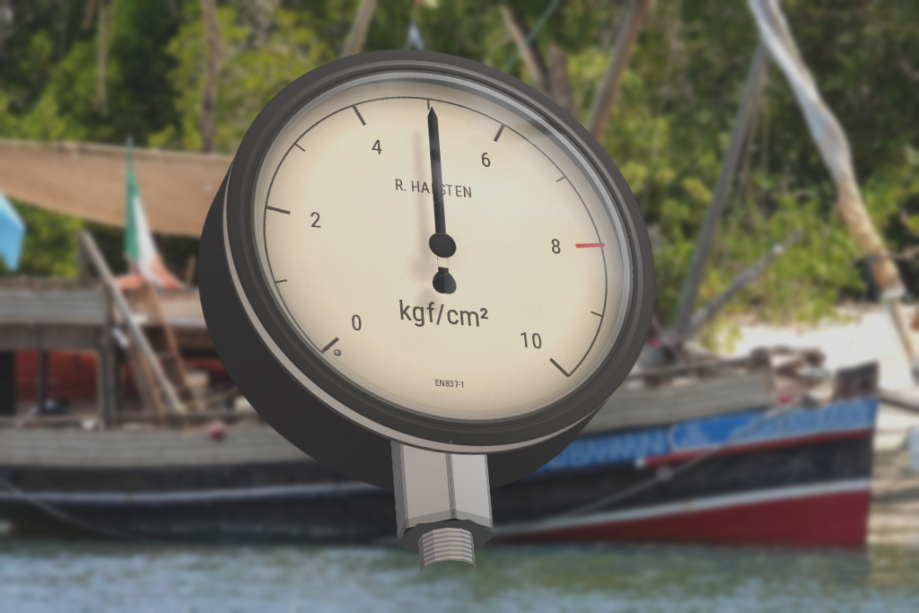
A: **5** kg/cm²
